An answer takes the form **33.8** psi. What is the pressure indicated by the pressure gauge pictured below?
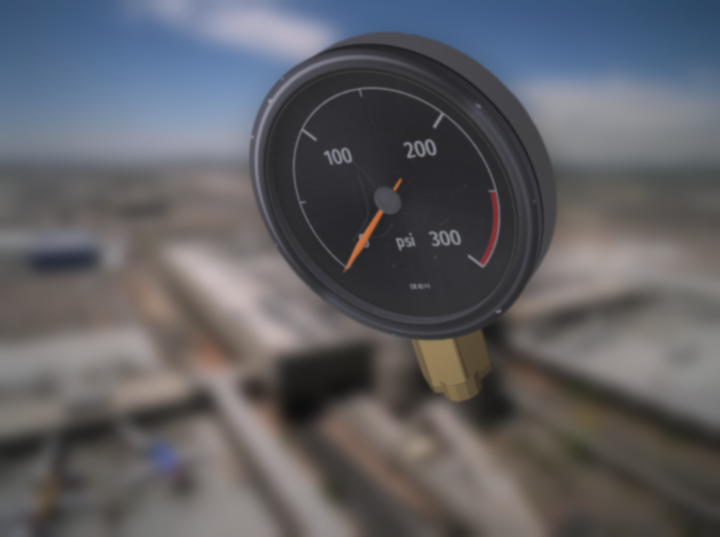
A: **0** psi
